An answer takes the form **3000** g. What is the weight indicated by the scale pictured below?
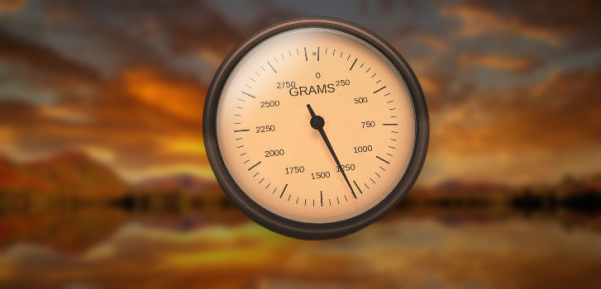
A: **1300** g
